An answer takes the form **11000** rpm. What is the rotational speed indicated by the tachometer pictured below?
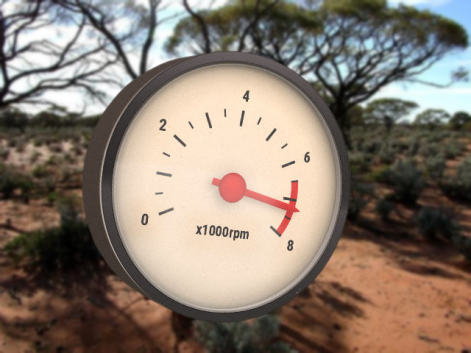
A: **7250** rpm
